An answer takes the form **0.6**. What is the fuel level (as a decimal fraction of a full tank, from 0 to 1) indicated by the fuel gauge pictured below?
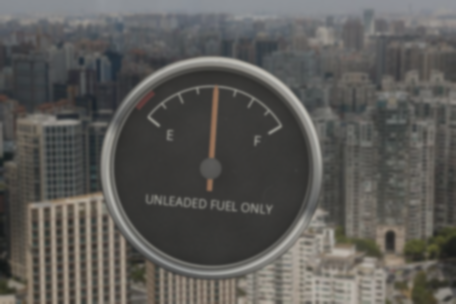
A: **0.5**
